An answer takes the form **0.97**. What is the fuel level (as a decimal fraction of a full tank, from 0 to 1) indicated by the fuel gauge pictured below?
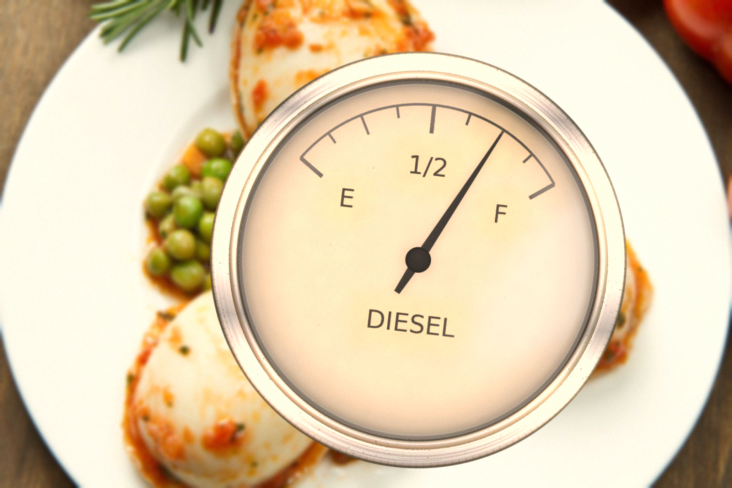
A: **0.75**
